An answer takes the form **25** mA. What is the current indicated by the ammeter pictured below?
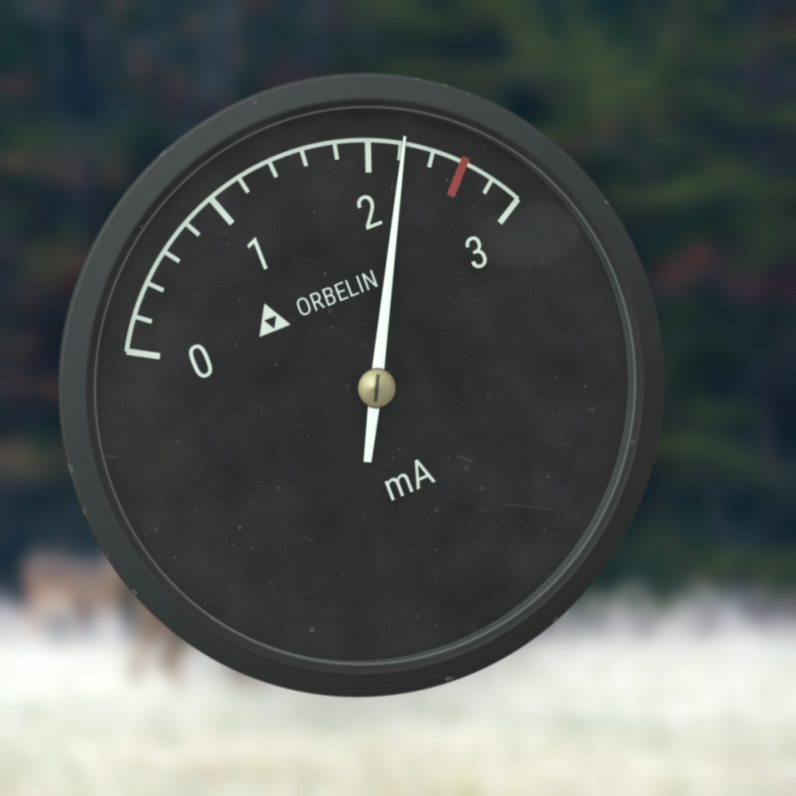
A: **2.2** mA
